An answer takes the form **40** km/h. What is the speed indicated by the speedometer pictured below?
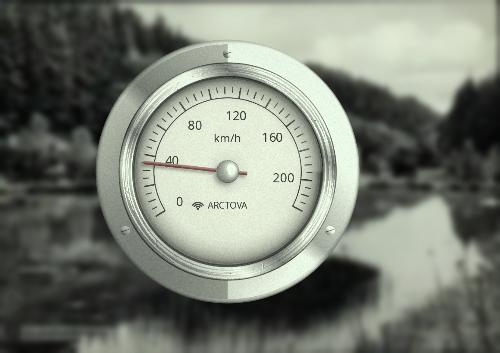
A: **35** km/h
